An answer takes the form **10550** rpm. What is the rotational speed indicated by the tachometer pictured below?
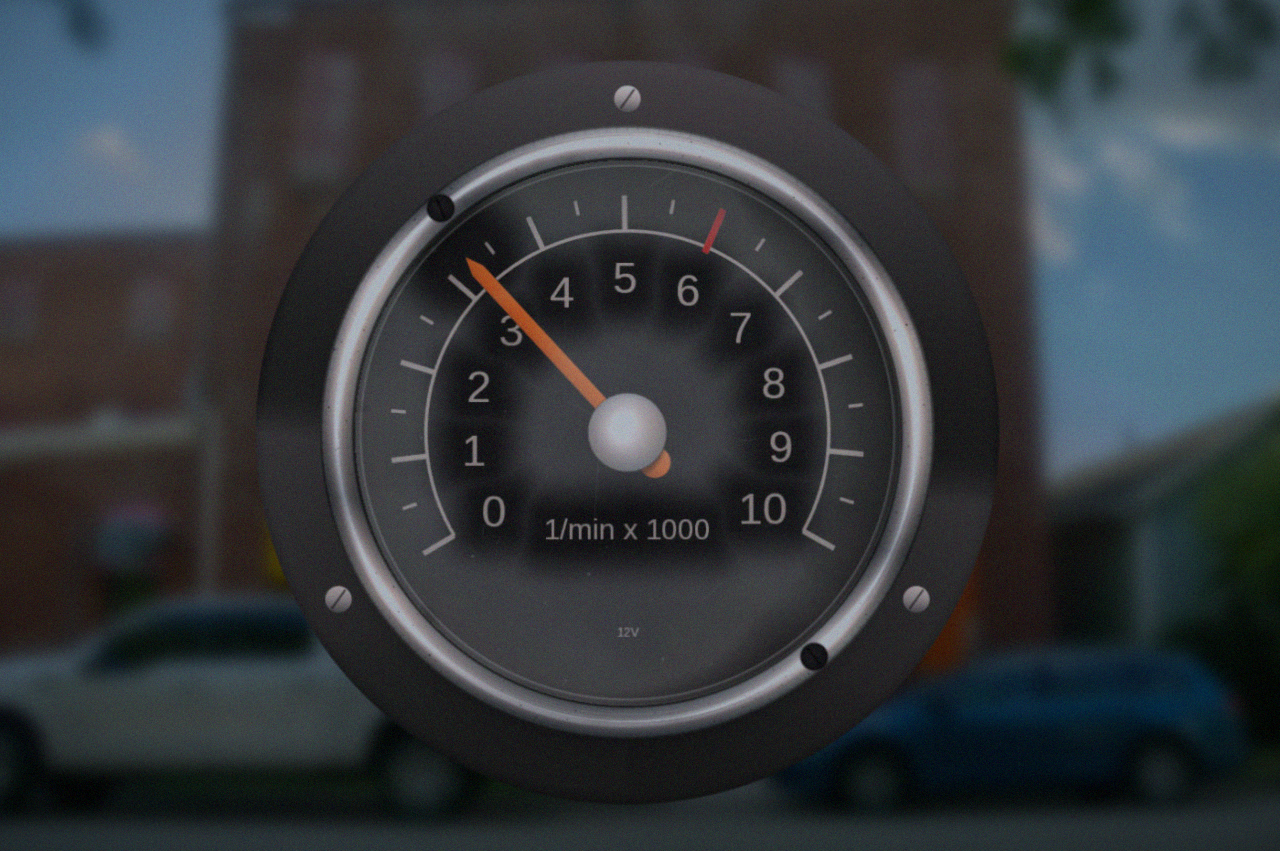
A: **3250** rpm
